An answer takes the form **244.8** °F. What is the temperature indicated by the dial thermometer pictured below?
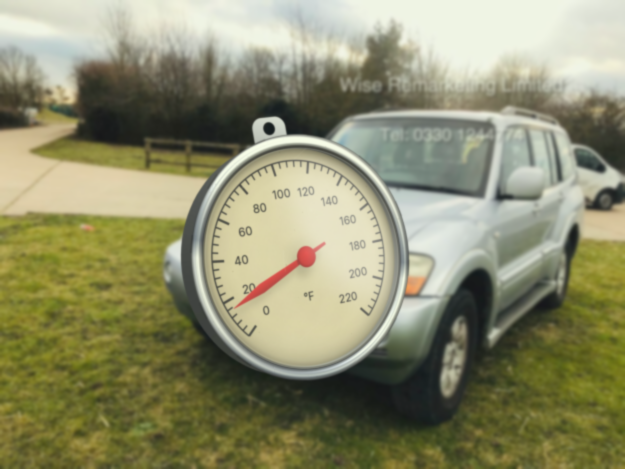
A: **16** °F
